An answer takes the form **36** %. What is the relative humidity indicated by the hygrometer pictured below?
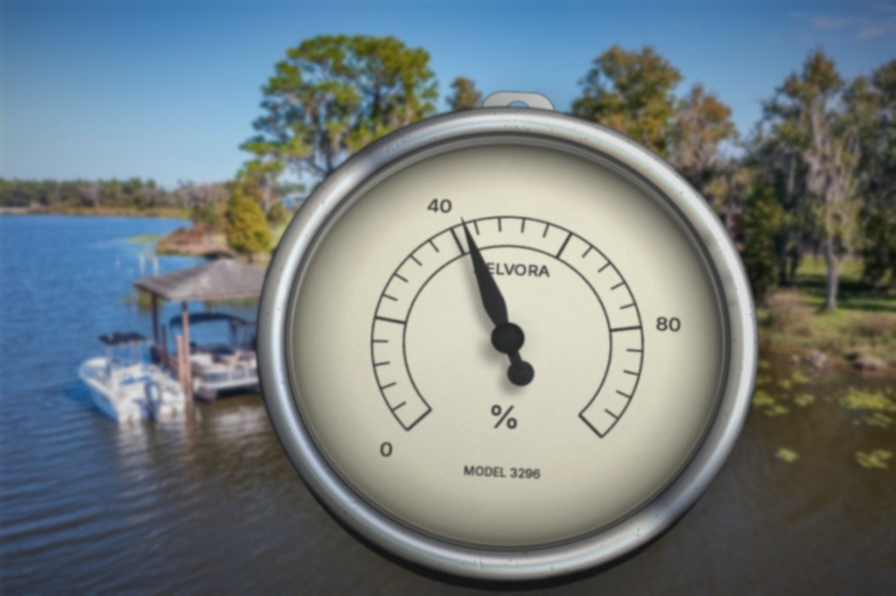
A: **42** %
